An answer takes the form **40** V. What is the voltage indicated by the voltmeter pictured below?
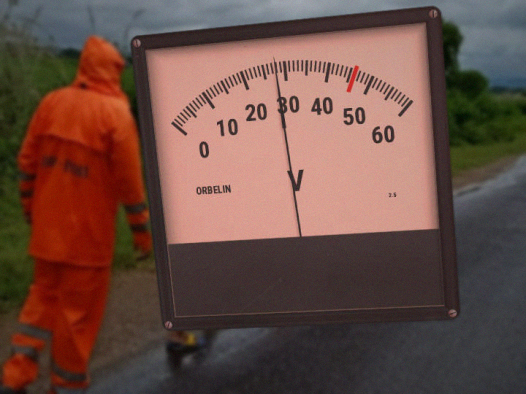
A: **28** V
